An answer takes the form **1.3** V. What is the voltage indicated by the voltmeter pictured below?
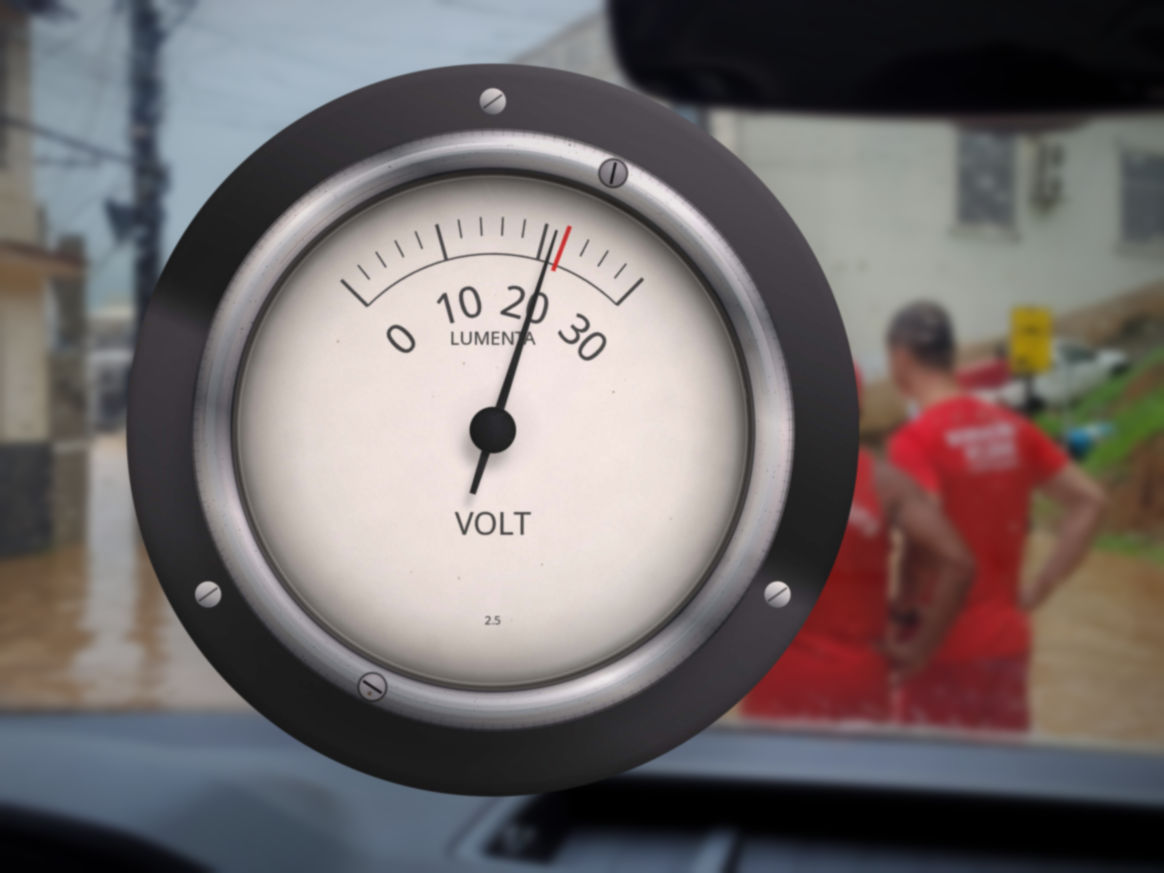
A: **21** V
